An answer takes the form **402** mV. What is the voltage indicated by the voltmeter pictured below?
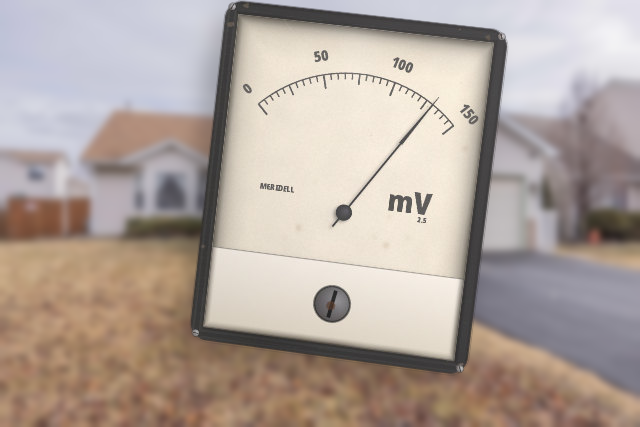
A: **130** mV
